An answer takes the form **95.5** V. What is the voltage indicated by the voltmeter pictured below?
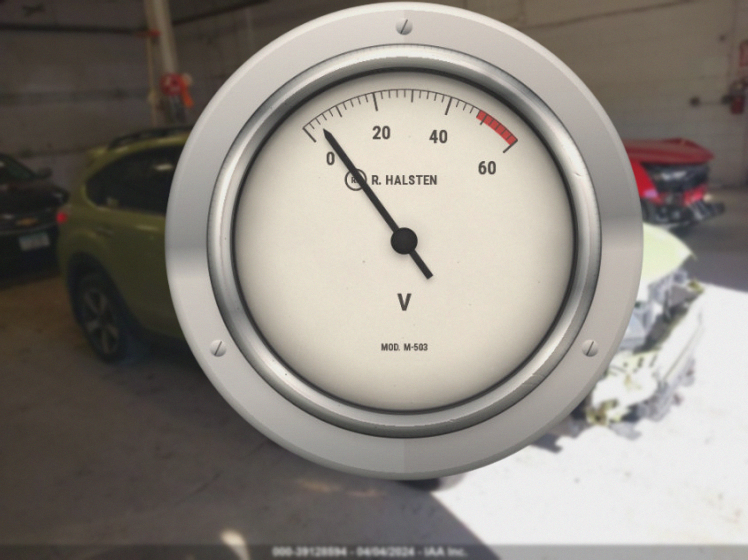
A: **4** V
